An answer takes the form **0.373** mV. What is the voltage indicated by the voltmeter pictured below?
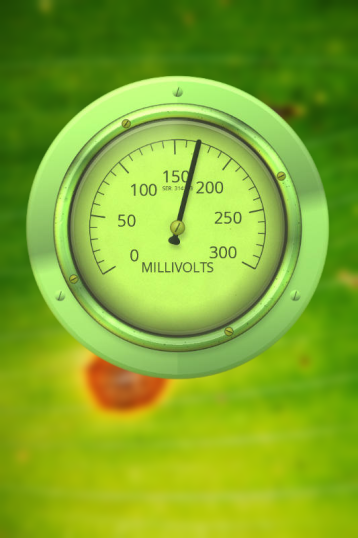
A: **170** mV
